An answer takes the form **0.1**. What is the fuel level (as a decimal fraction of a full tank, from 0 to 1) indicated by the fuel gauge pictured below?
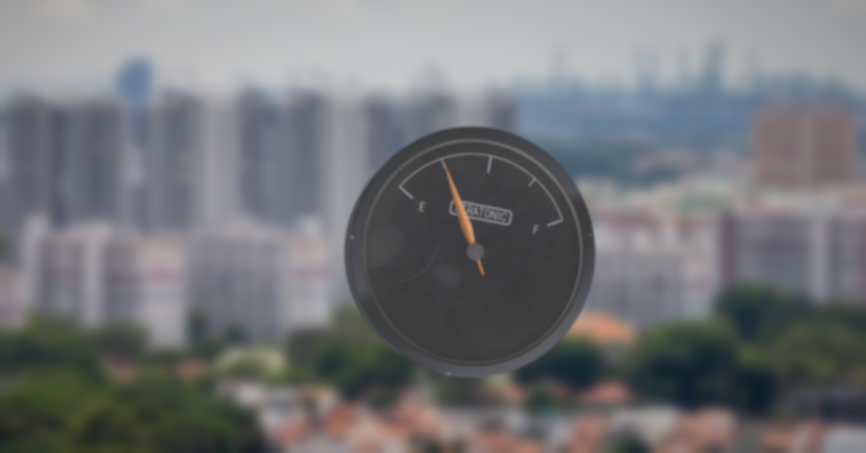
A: **0.25**
